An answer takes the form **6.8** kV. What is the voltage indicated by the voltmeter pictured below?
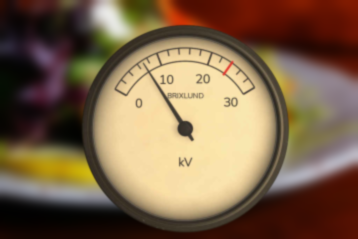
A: **7** kV
